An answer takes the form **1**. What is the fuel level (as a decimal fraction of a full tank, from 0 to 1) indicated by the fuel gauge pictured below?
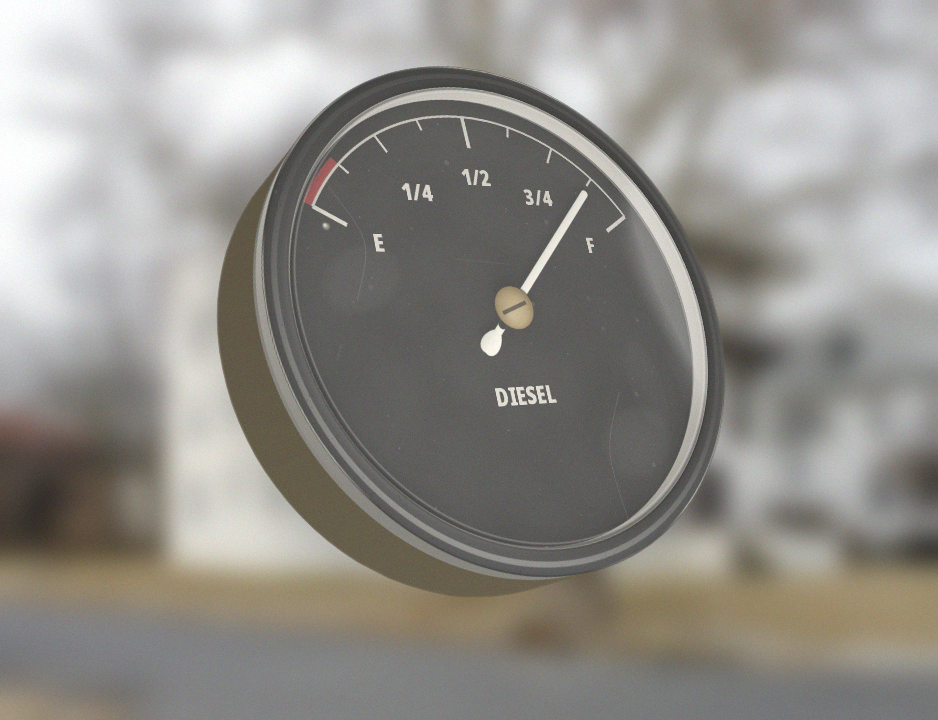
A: **0.875**
